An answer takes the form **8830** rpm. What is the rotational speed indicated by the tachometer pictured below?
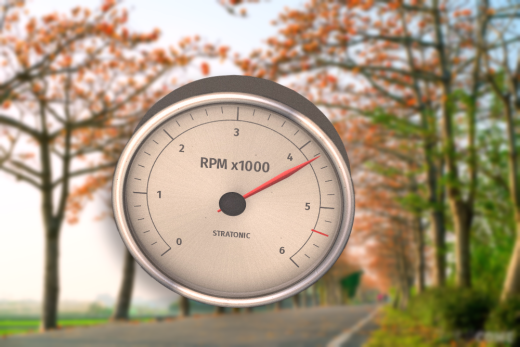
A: **4200** rpm
